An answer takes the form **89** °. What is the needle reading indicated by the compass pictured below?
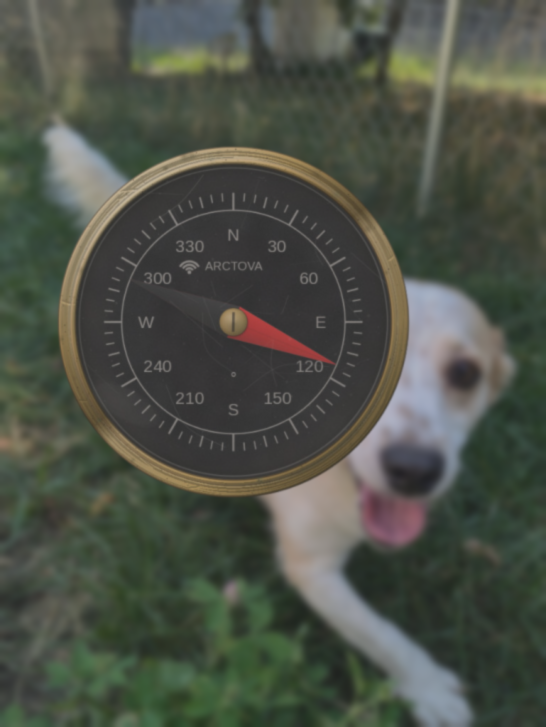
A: **112.5** °
